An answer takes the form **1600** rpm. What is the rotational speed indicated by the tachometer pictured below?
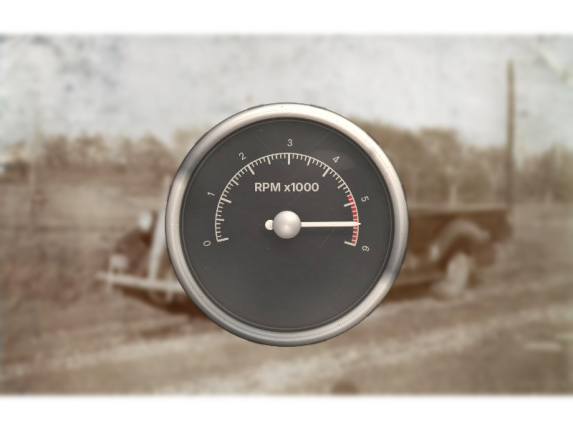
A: **5500** rpm
